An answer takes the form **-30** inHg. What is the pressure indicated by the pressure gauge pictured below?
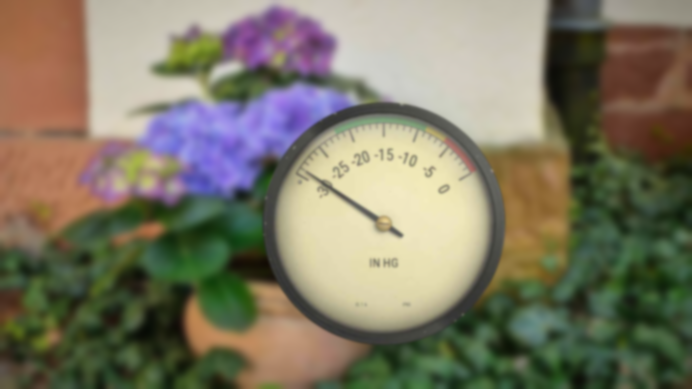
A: **-29** inHg
